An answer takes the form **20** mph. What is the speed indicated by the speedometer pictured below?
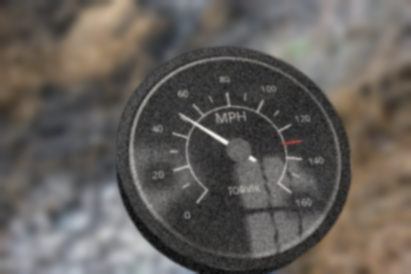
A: **50** mph
